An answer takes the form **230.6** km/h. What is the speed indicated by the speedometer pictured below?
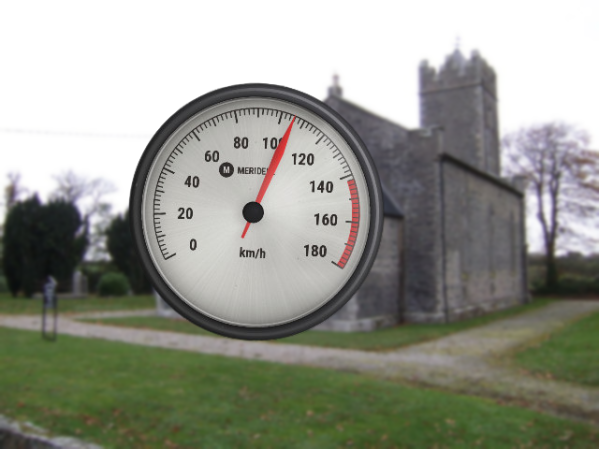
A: **106** km/h
